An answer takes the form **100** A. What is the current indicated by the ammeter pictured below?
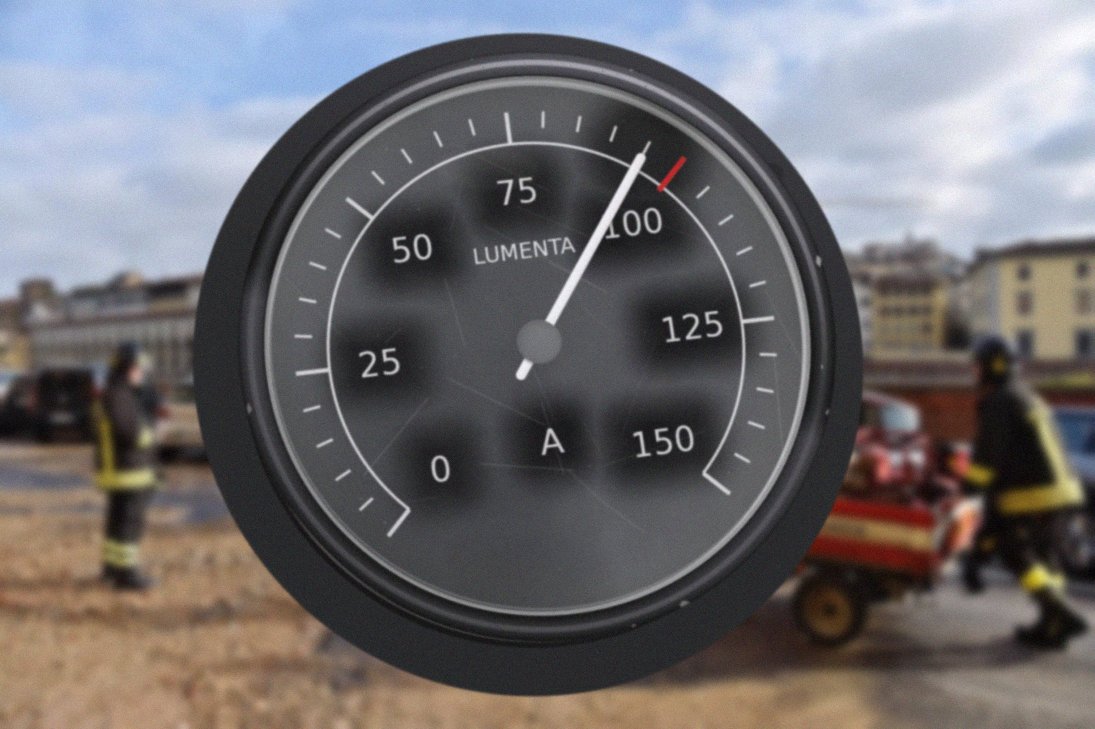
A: **95** A
